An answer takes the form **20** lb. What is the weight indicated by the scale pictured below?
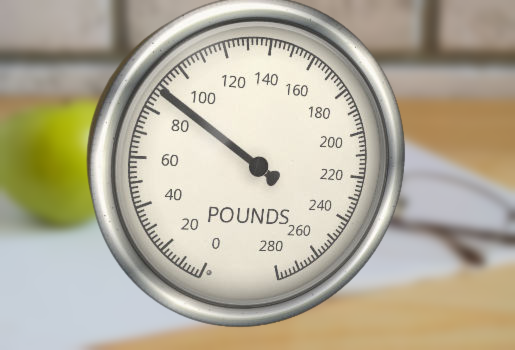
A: **88** lb
